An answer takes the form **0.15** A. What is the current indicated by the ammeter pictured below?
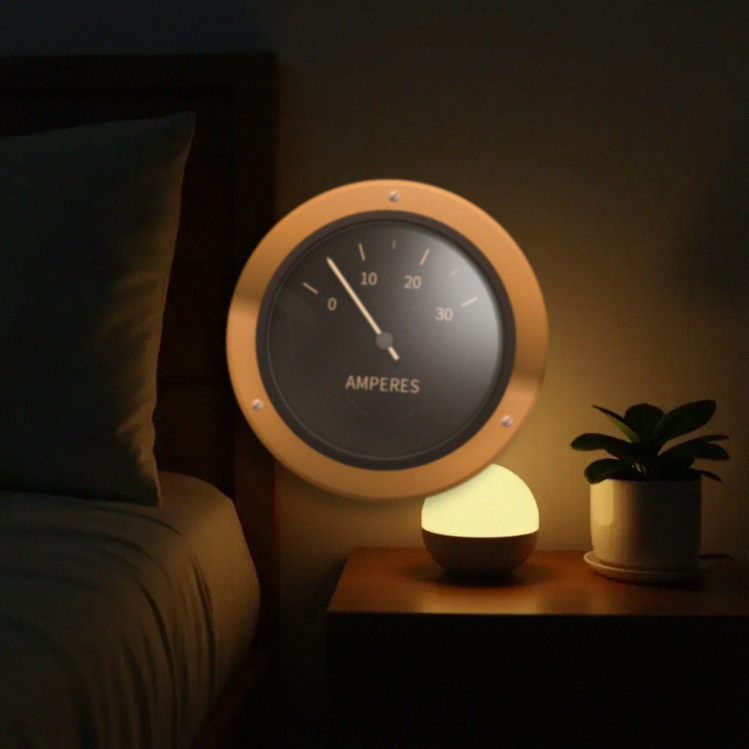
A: **5** A
